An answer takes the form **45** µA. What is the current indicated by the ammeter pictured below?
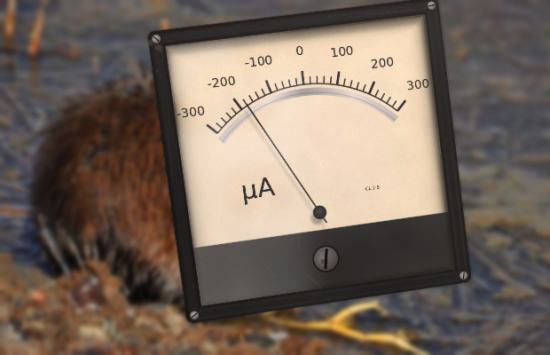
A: **-180** µA
